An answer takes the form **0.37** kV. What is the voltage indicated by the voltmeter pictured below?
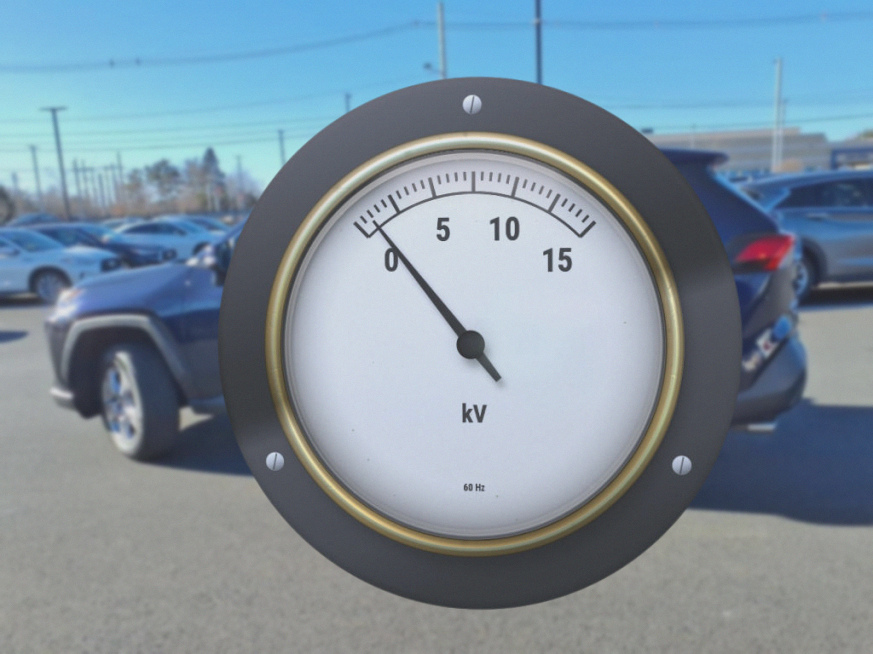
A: **1** kV
